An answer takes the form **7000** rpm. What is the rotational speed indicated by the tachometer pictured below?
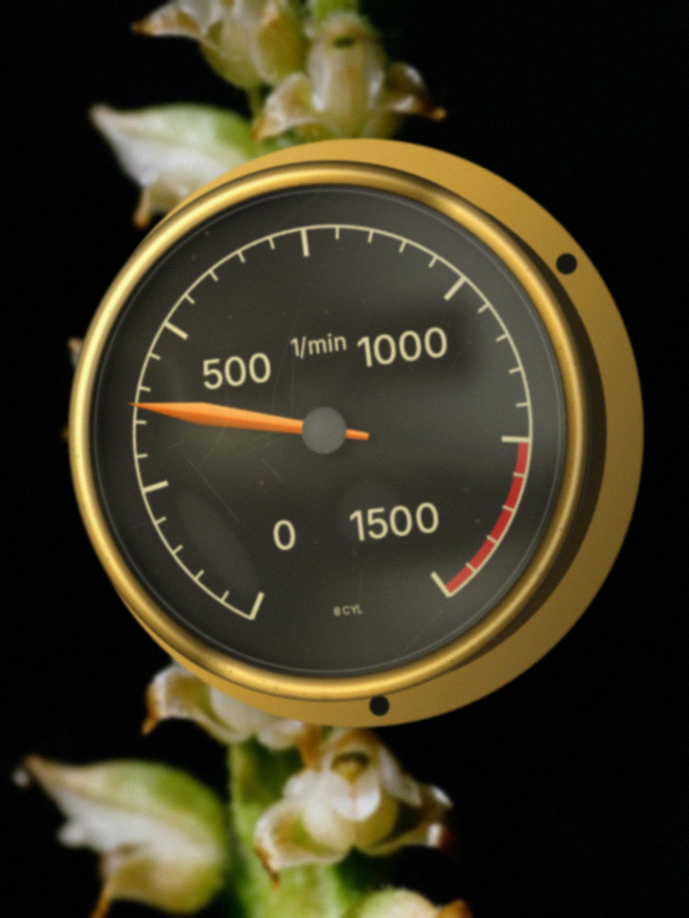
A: **375** rpm
